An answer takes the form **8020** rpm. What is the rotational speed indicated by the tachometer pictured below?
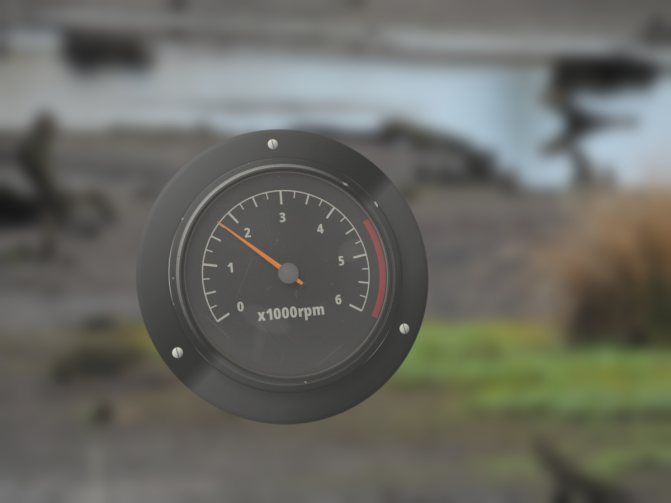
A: **1750** rpm
